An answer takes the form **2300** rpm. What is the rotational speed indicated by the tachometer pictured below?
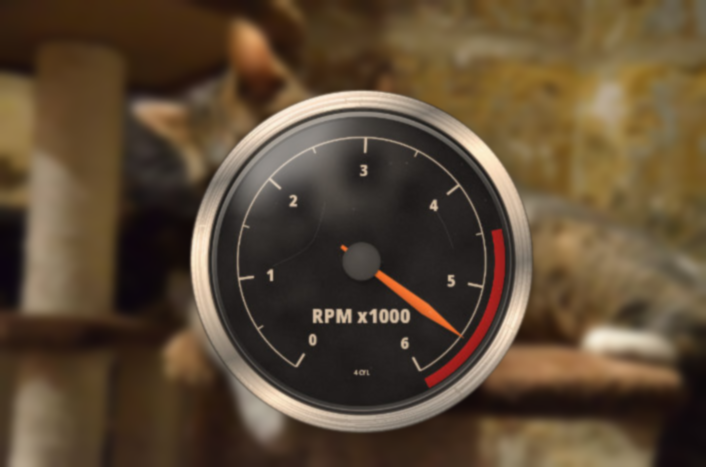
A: **5500** rpm
